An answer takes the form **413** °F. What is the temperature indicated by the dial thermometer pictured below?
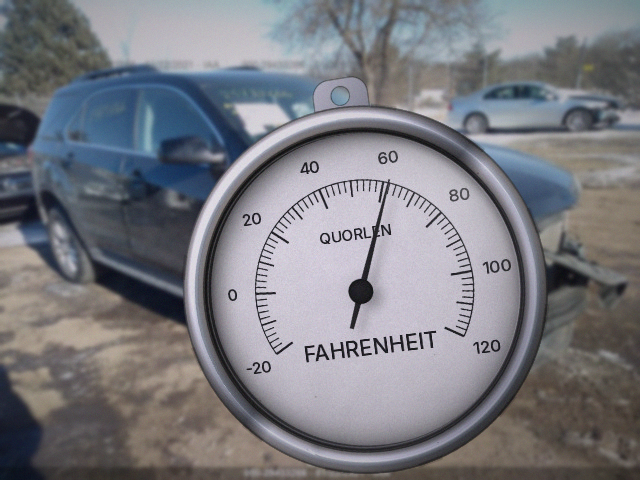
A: **62** °F
